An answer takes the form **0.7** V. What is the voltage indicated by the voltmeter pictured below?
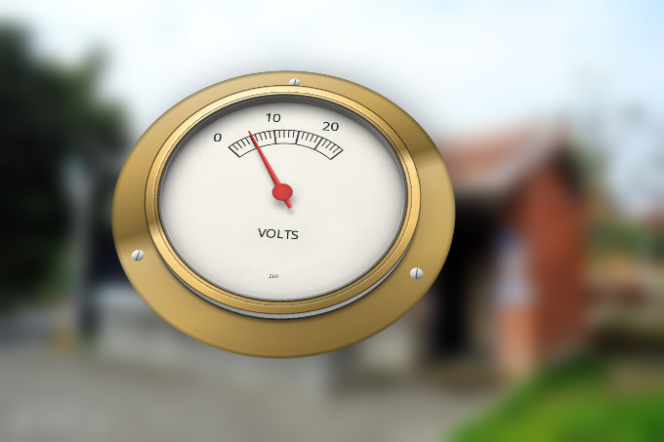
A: **5** V
